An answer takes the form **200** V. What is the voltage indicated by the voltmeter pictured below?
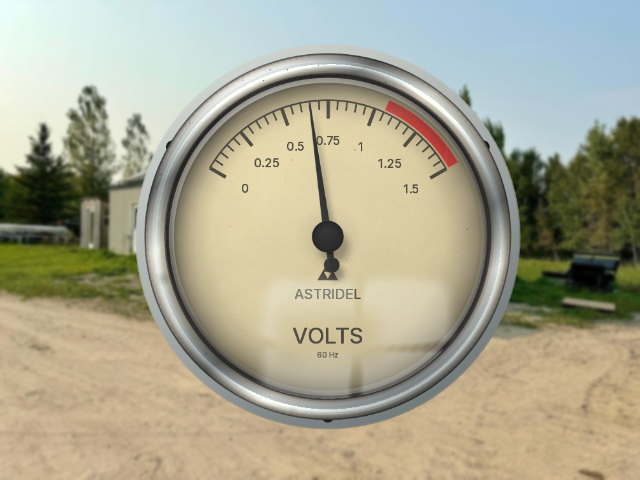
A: **0.65** V
